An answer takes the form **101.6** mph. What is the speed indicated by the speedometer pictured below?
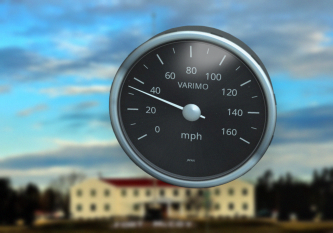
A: **35** mph
